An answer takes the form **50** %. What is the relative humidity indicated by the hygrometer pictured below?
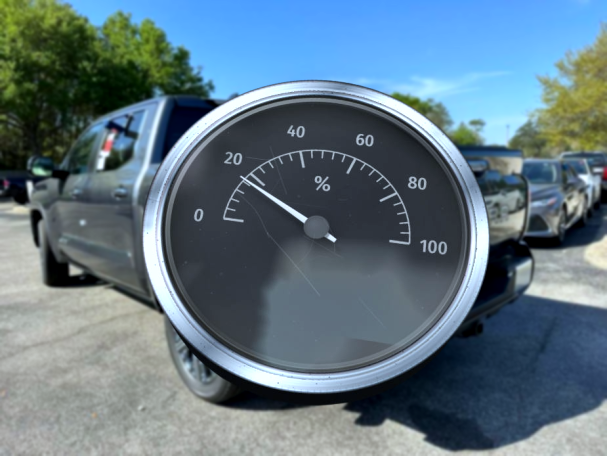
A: **16** %
